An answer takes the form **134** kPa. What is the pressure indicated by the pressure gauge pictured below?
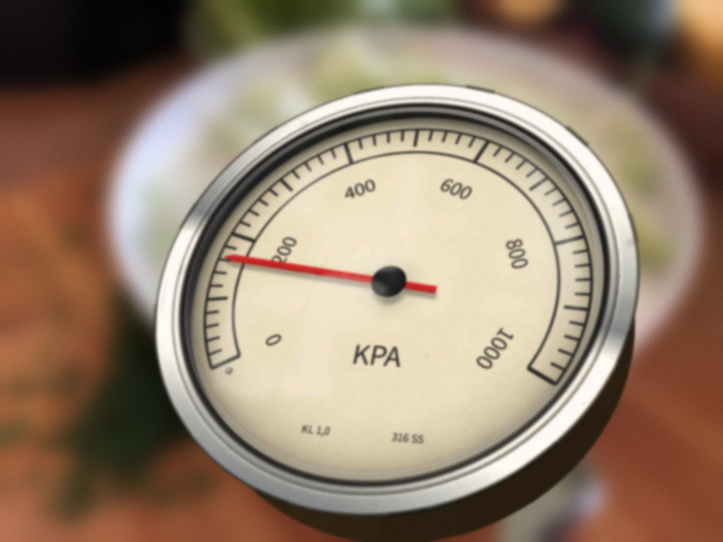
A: **160** kPa
